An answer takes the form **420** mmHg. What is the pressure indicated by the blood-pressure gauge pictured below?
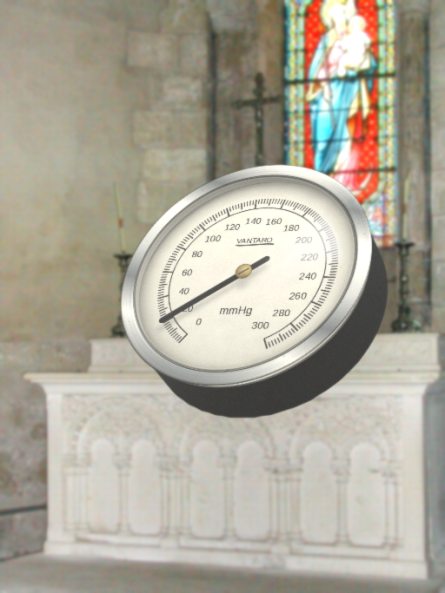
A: **20** mmHg
